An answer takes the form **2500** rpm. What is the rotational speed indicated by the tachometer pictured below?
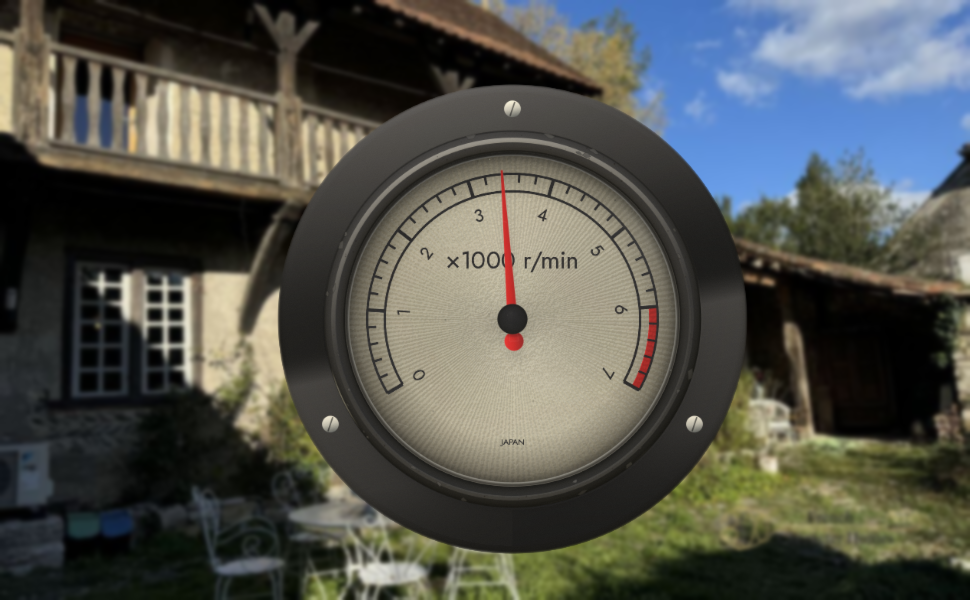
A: **3400** rpm
